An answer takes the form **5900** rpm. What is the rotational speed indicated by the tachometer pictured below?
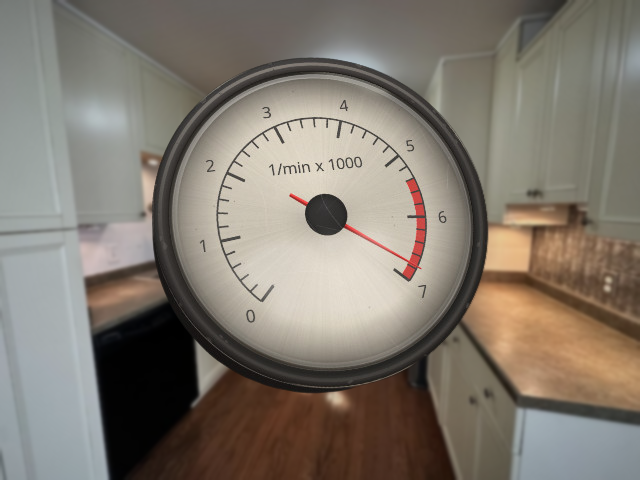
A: **6800** rpm
